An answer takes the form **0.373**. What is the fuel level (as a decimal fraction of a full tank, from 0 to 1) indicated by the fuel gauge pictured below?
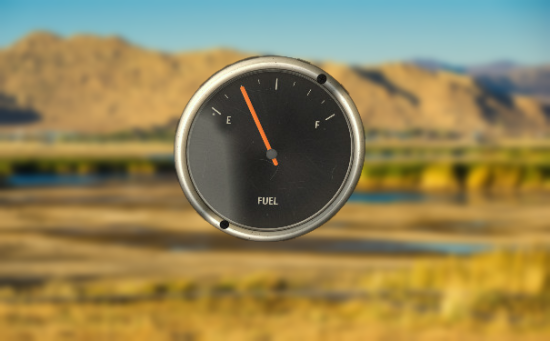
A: **0.25**
